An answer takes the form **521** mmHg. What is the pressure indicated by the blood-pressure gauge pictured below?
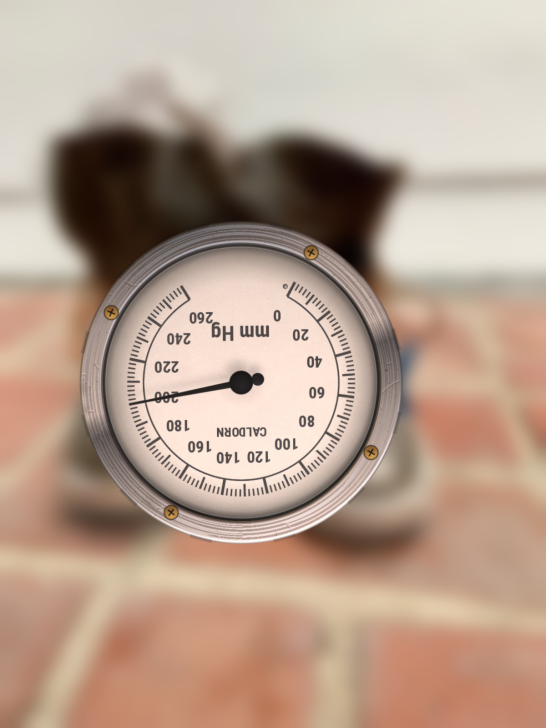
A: **200** mmHg
